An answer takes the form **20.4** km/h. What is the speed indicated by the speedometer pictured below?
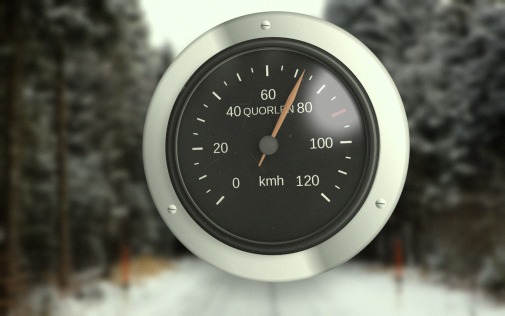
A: **72.5** km/h
